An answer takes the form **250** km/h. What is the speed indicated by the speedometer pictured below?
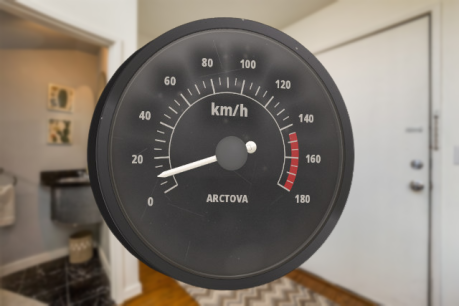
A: **10** km/h
